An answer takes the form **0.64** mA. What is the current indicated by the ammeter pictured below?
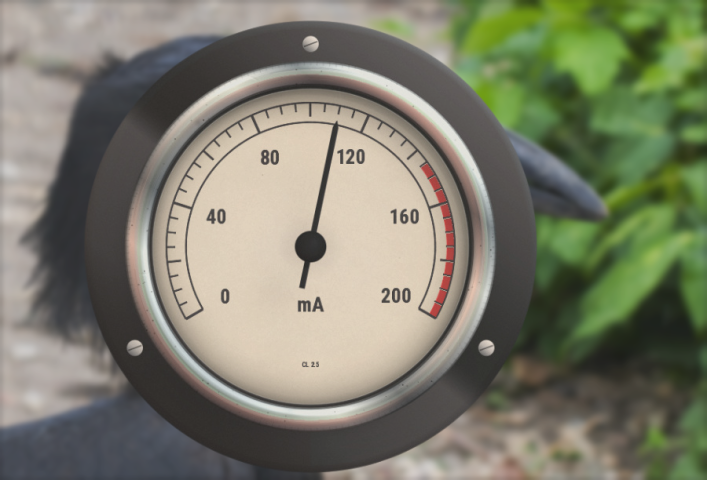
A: **110** mA
